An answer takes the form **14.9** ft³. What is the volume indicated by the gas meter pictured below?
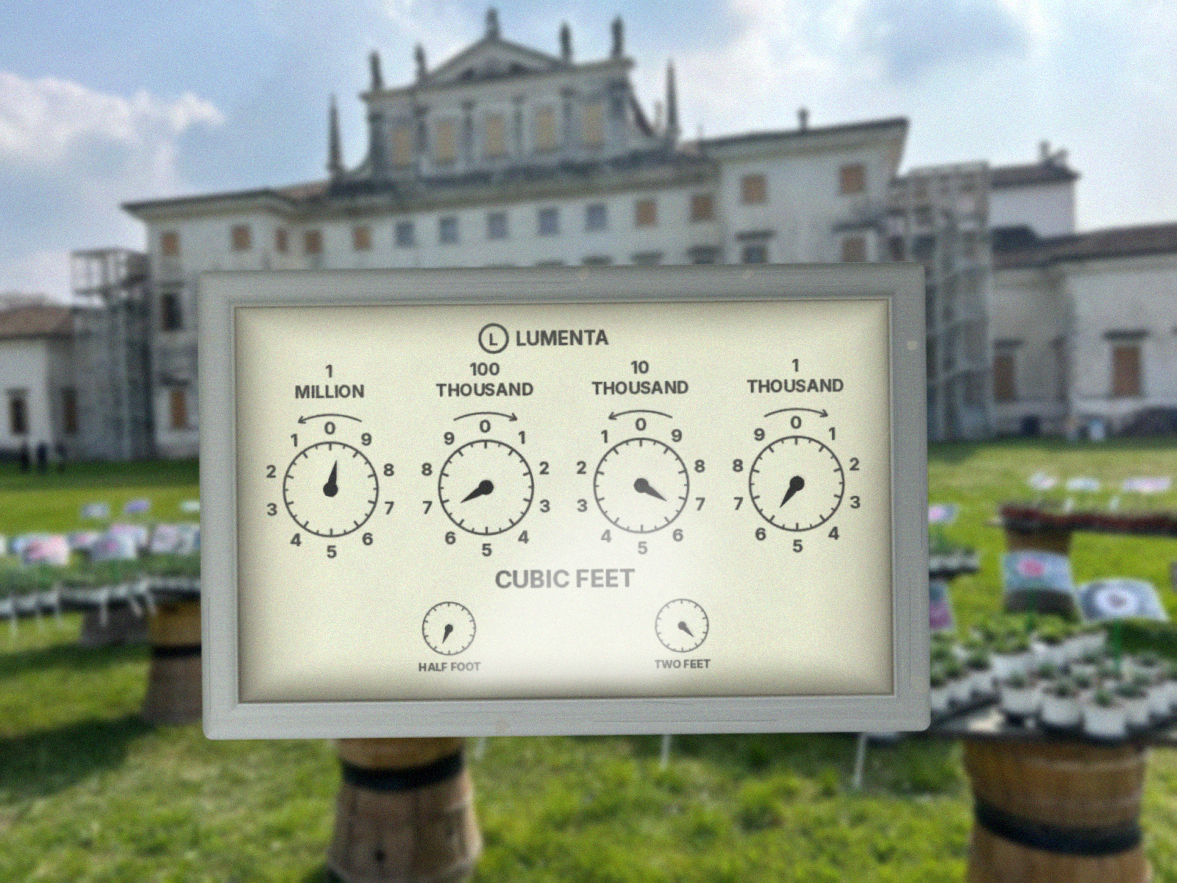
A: **966600** ft³
